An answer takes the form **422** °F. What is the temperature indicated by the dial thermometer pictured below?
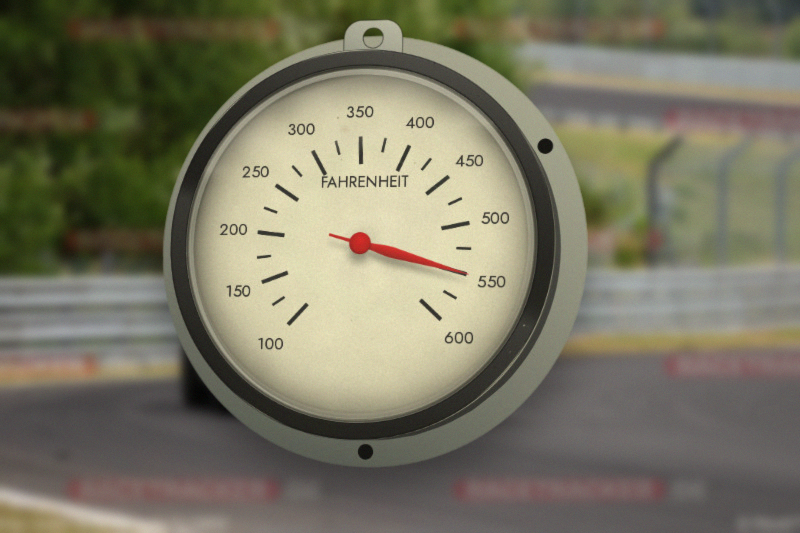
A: **550** °F
